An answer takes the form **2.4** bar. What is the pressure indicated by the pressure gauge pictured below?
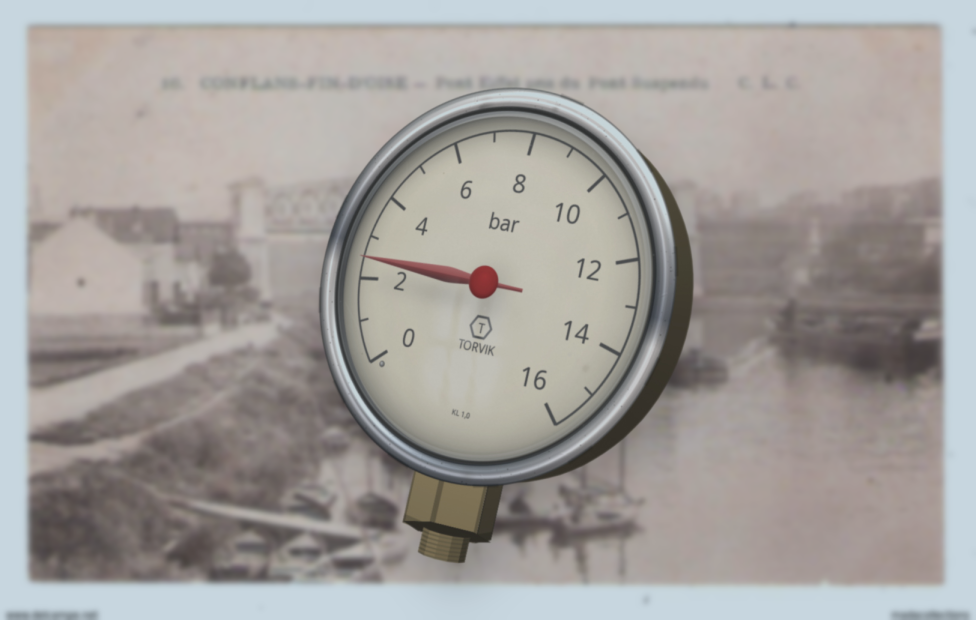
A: **2.5** bar
